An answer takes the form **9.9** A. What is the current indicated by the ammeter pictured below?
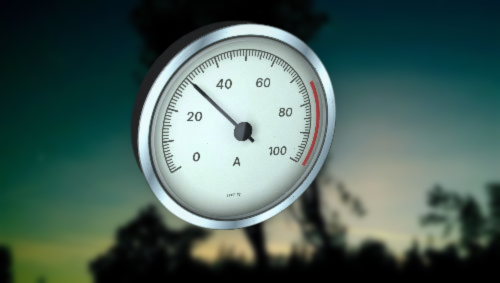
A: **30** A
